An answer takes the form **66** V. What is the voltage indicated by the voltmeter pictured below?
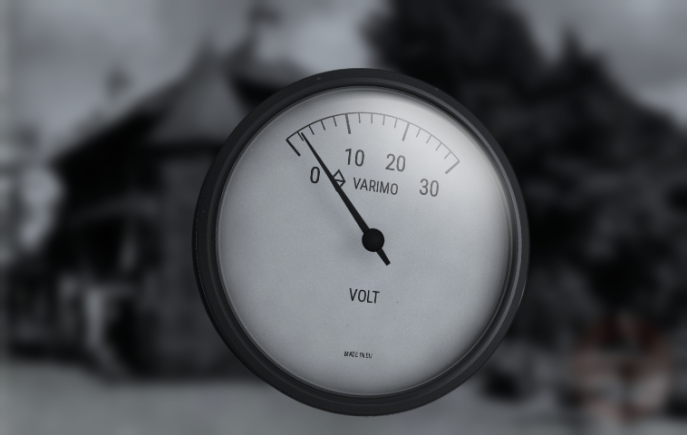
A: **2** V
